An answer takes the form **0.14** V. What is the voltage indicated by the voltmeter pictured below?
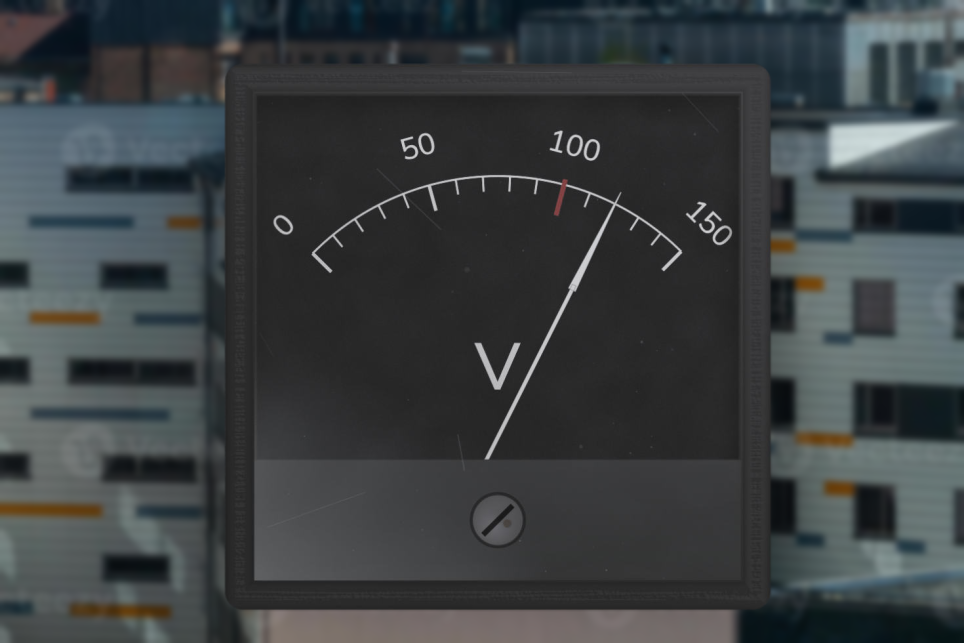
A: **120** V
